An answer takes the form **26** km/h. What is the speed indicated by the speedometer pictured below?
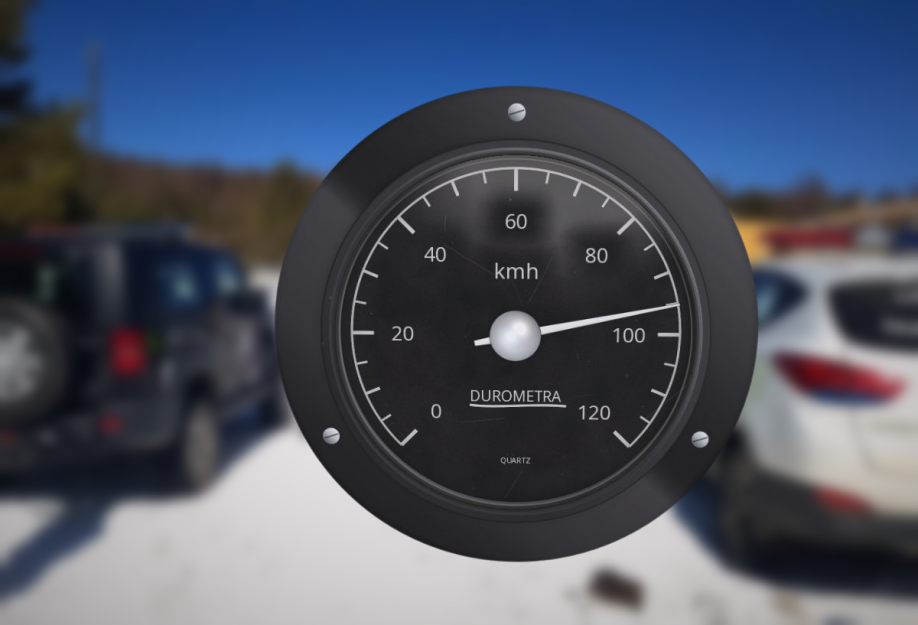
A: **95** km/h
